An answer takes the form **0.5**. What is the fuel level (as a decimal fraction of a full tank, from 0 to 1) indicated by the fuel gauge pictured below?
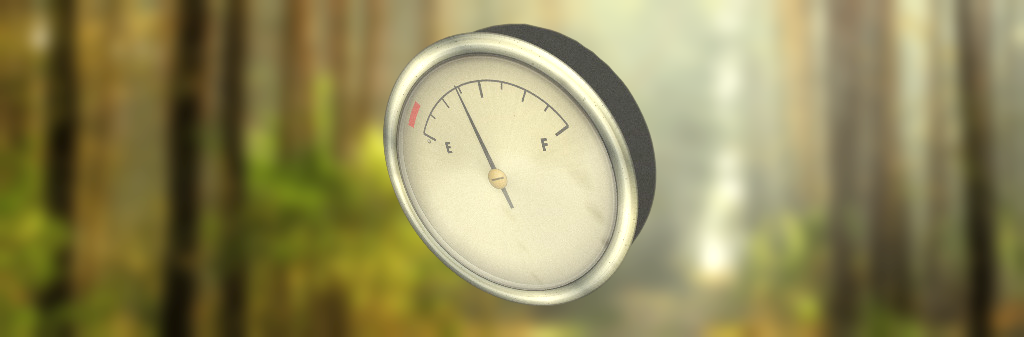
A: **0.375**
